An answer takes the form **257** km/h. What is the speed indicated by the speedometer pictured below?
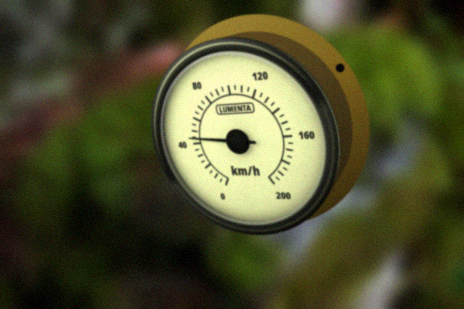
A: **45** km/h
